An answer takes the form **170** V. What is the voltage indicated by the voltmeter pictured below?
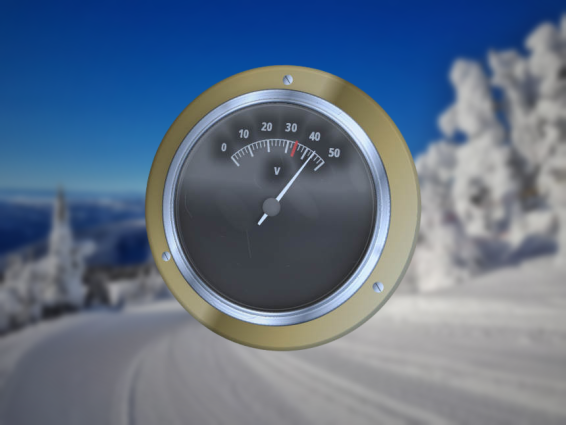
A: **44** V
